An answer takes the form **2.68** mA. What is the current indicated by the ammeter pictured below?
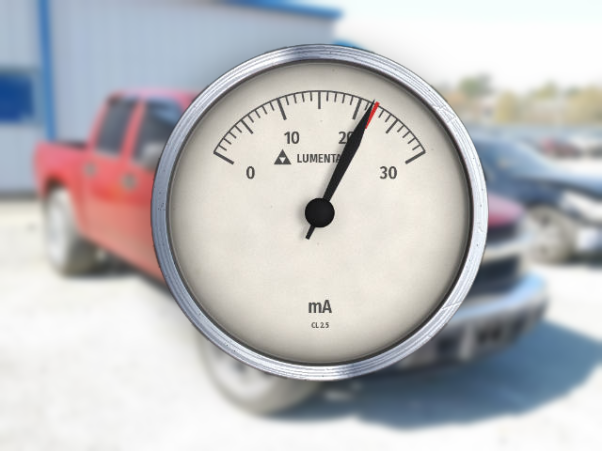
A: **21.5** mA
